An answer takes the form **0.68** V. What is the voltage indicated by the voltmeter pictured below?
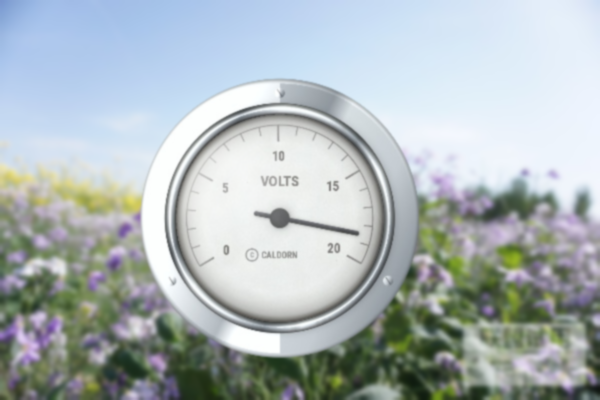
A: **18.5** V
